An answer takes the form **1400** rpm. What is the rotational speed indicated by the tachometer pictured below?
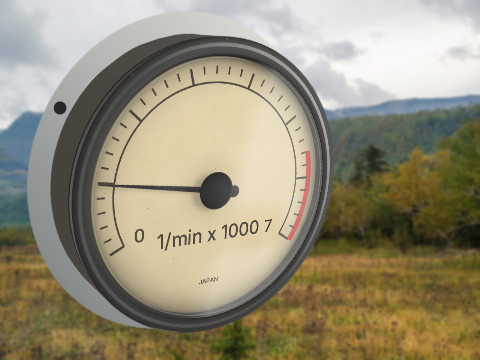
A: **1000** rpm
